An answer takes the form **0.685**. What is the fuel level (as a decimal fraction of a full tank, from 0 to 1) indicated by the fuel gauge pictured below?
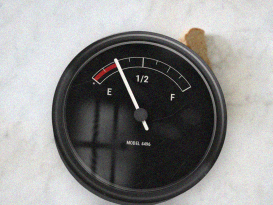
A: **0.25**
